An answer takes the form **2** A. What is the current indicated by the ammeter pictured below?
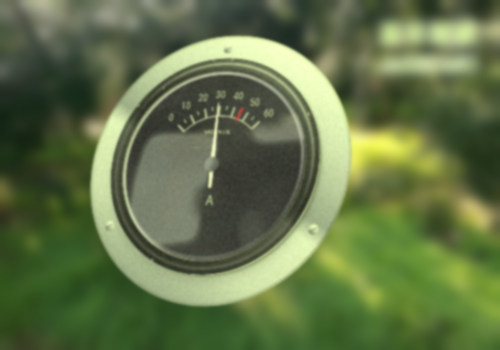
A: **30** A
